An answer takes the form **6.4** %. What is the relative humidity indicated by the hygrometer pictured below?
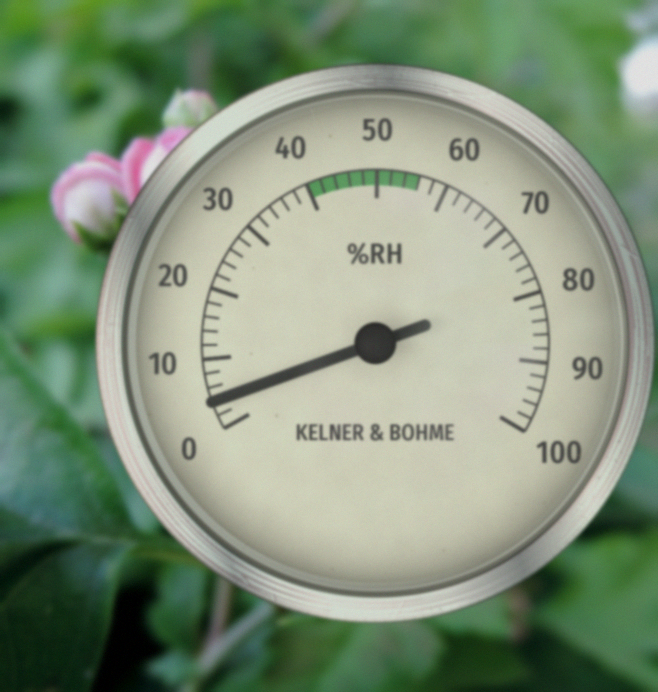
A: **4** %
